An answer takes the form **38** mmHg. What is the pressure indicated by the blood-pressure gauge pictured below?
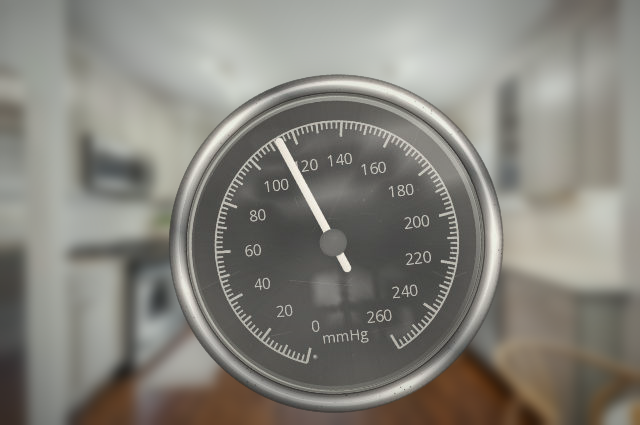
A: **114** mmHg
